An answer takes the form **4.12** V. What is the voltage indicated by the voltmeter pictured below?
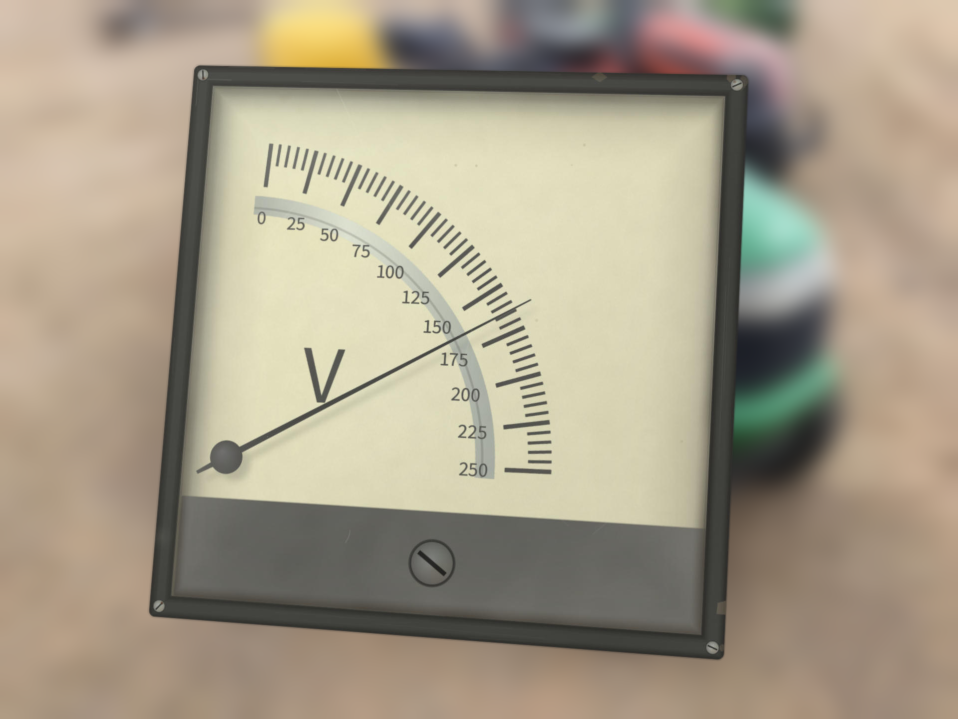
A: **165** V
